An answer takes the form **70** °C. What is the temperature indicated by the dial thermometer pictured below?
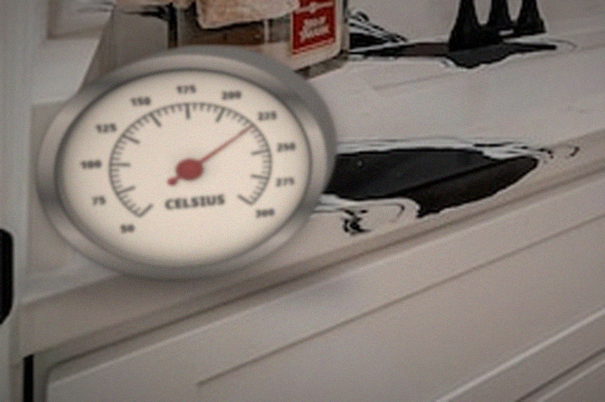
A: **225** °C
